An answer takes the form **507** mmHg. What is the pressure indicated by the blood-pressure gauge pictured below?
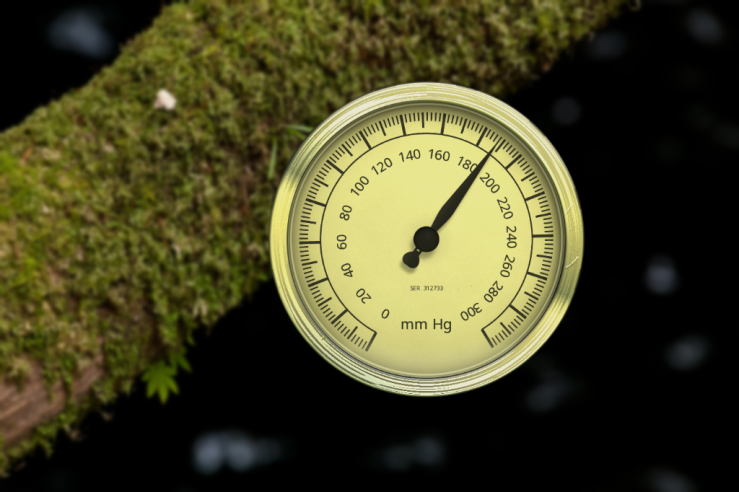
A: **188** mmHg
